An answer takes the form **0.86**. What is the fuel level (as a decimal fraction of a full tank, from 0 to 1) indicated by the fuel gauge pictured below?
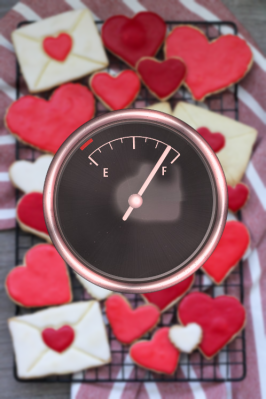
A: **0.875**
